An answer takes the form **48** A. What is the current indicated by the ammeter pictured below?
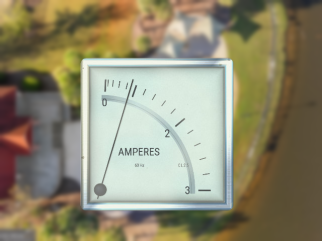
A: **0.9** A
